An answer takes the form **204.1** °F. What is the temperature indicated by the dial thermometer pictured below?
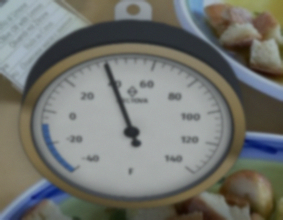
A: **40** °F
